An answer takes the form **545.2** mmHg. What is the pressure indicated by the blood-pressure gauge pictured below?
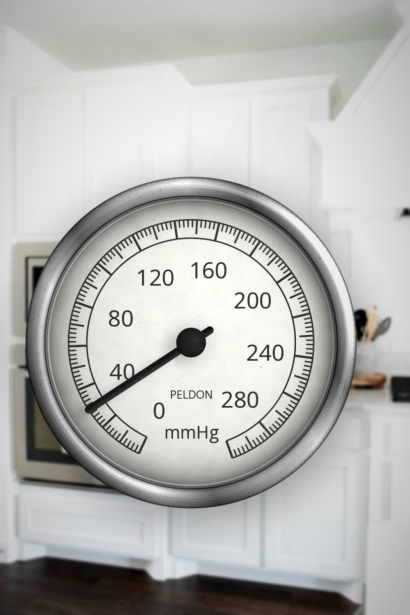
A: **30** mmHg
